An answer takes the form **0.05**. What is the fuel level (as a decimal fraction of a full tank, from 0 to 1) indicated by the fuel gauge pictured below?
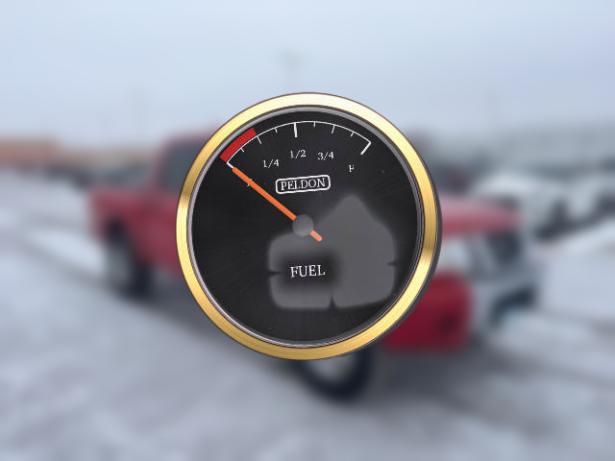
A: **0**
